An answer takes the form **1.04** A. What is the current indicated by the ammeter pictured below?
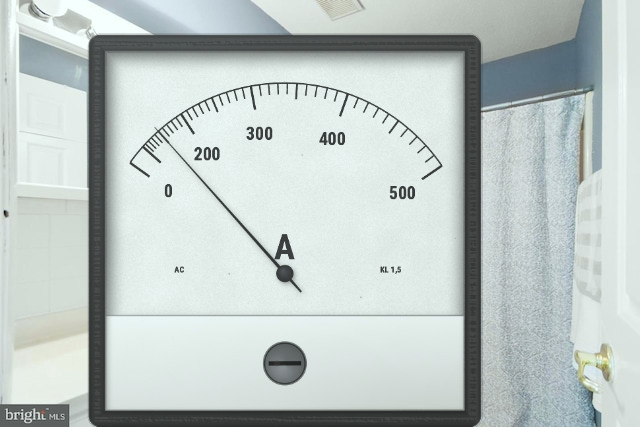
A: **150** A
